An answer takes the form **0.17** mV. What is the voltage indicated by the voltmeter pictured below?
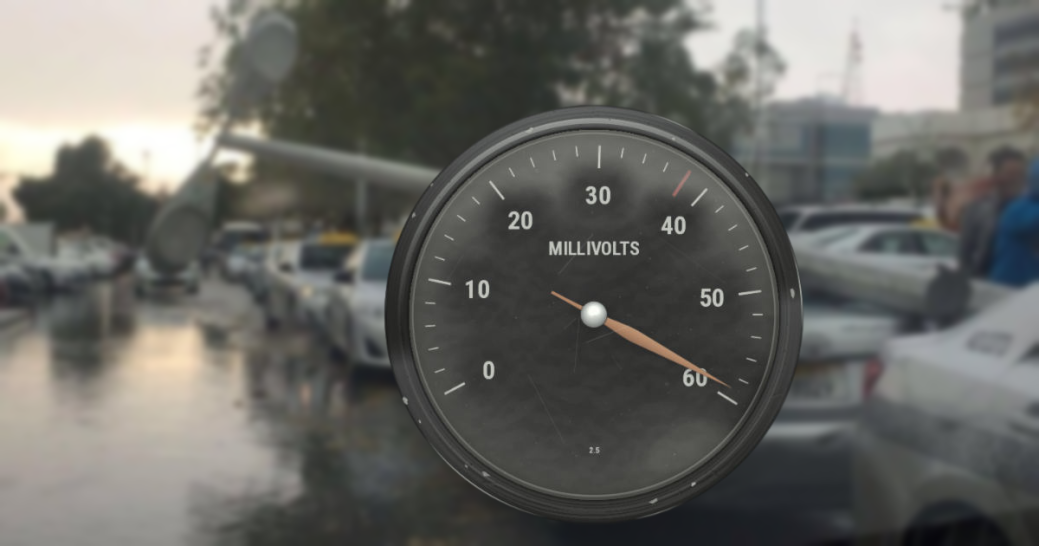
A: **59** mV
